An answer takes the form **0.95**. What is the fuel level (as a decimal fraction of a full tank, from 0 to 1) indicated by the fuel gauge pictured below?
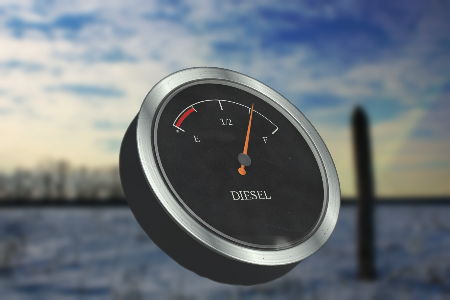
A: **0.75**
